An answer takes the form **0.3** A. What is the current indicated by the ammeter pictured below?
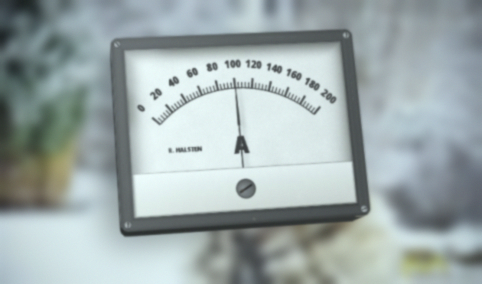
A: **100** A
